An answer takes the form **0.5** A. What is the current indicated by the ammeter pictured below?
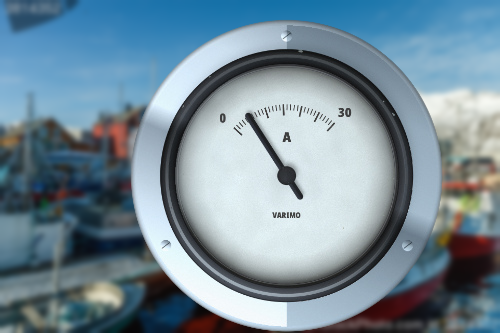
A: **5** A
